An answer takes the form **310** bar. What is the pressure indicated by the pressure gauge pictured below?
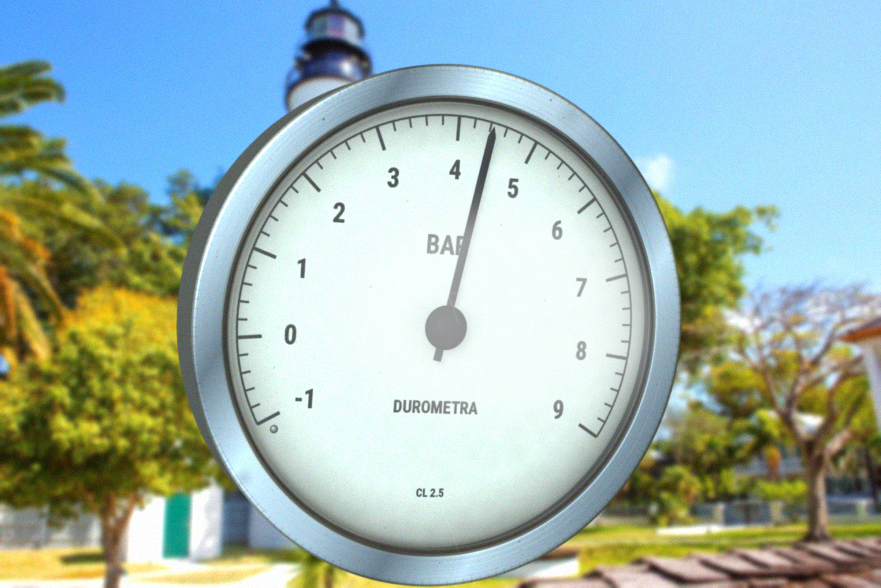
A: **4.4** bar
